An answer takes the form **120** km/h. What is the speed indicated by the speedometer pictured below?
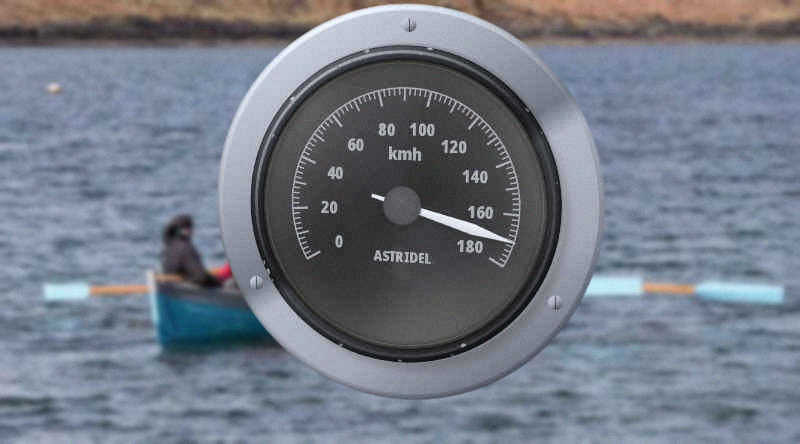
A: **170** km/h
